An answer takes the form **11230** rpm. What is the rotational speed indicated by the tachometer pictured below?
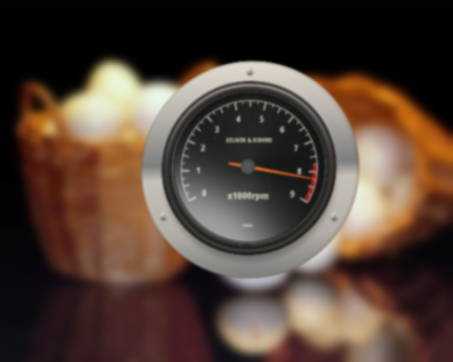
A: **8250** rpm
